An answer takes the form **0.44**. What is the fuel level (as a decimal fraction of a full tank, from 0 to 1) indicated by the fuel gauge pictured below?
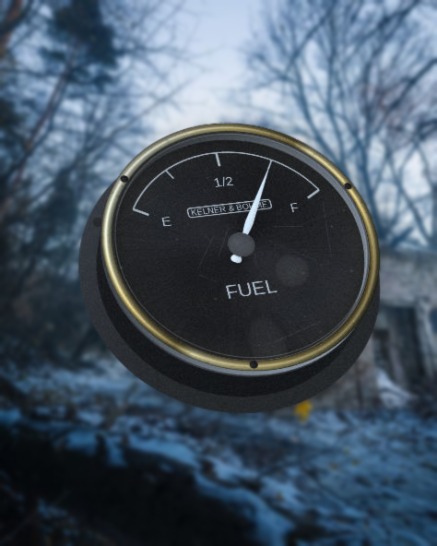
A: **0.75**
